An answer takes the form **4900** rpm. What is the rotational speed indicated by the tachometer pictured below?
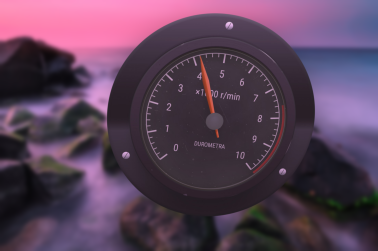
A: **4200** rpm
